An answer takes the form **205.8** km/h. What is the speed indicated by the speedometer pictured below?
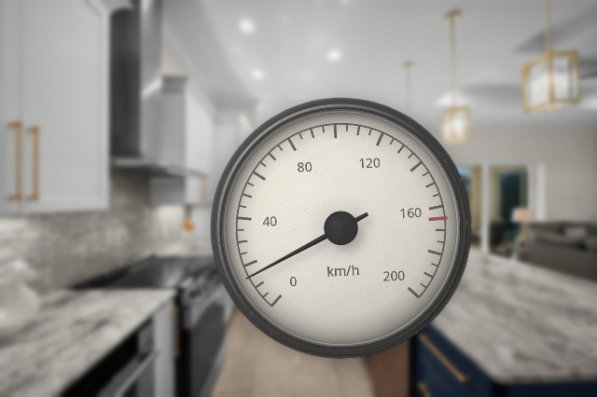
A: **15** km/h
